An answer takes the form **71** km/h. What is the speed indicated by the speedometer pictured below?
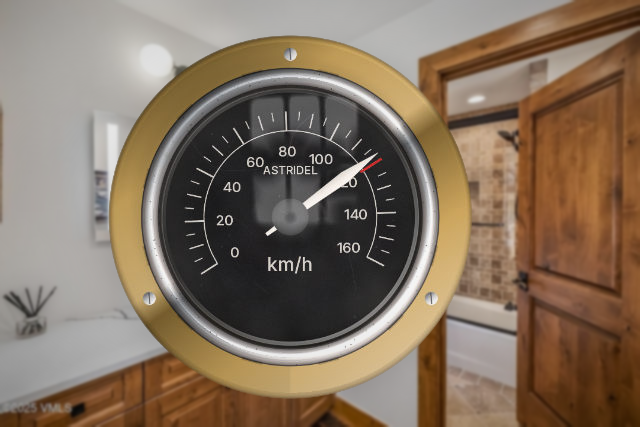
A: **117.5** km/h
